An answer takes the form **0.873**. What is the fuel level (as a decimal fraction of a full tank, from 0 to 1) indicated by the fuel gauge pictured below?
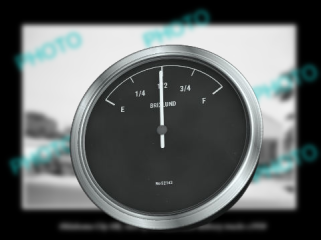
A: **0.5**
